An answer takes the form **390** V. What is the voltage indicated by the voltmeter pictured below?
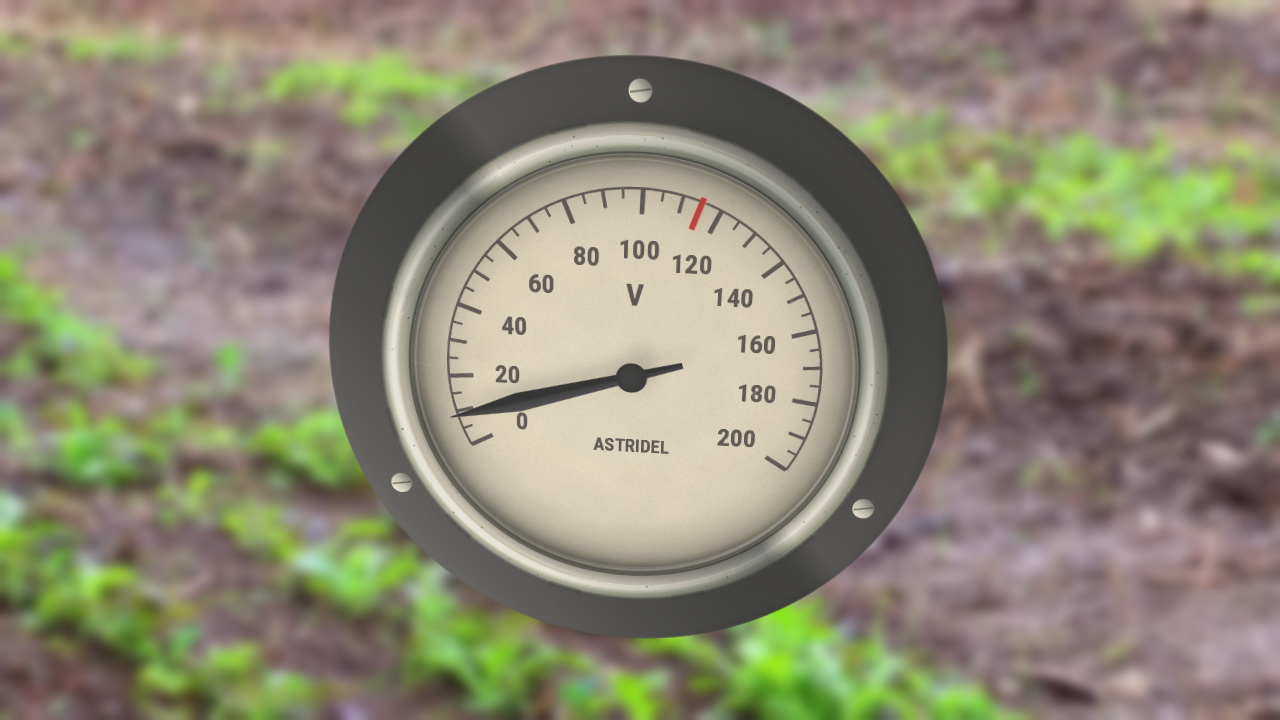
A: **10** V
